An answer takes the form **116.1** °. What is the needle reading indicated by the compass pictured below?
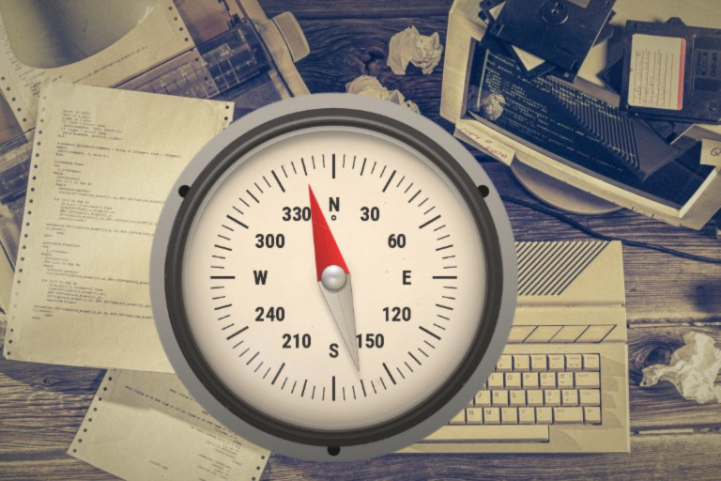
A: **345** °
